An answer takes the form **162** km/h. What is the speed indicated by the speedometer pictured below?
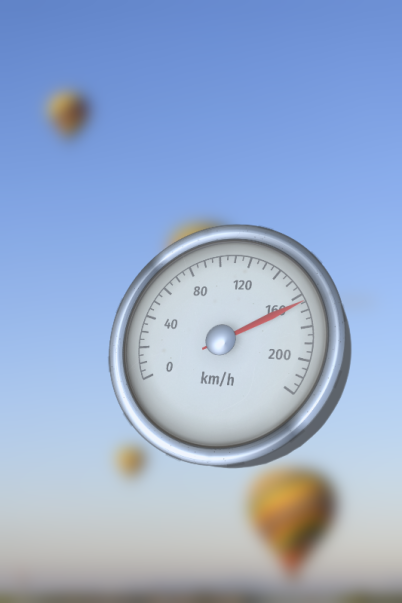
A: **165** km/h
